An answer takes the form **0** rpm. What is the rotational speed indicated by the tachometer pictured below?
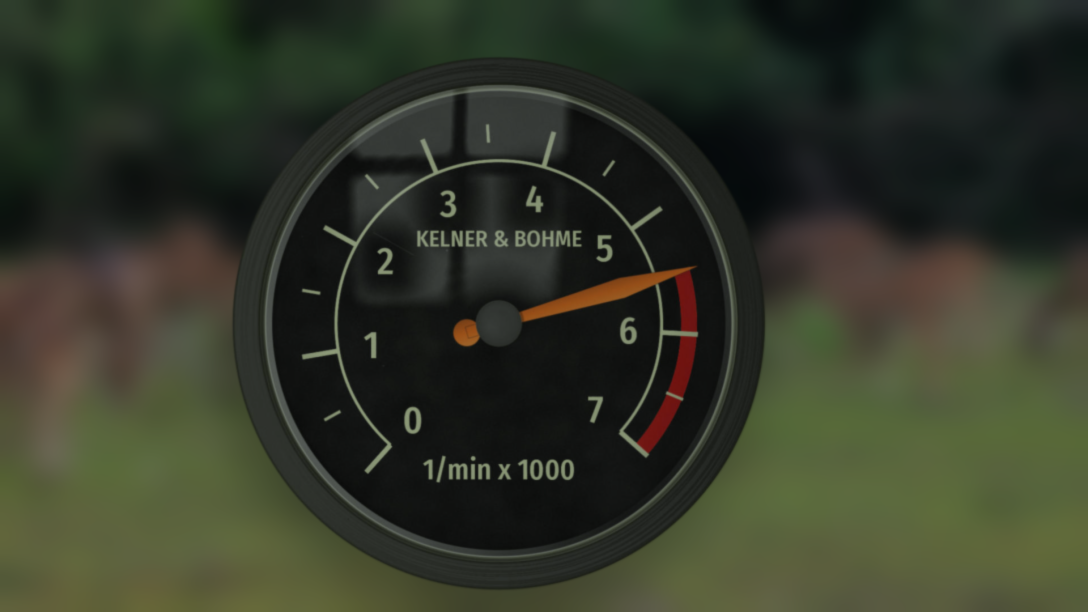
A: **5500** rpm
